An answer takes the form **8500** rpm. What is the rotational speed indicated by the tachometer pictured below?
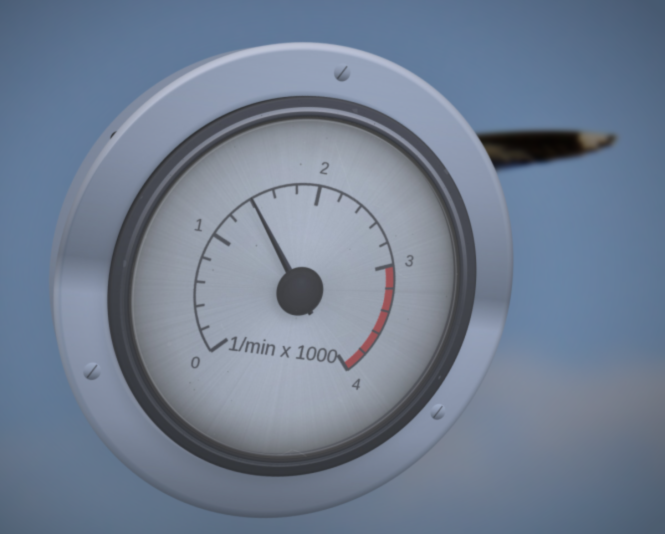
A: **1400** rpm
